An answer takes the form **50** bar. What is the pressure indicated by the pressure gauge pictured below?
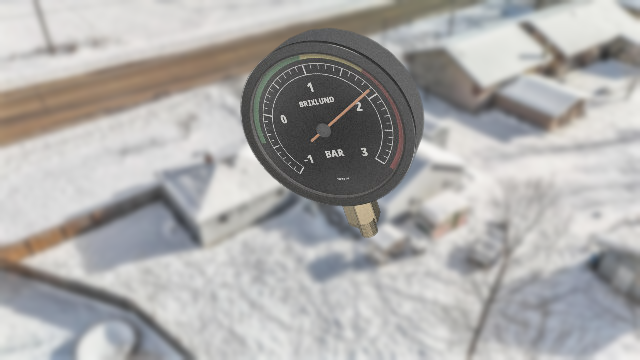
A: **1.9** bar
